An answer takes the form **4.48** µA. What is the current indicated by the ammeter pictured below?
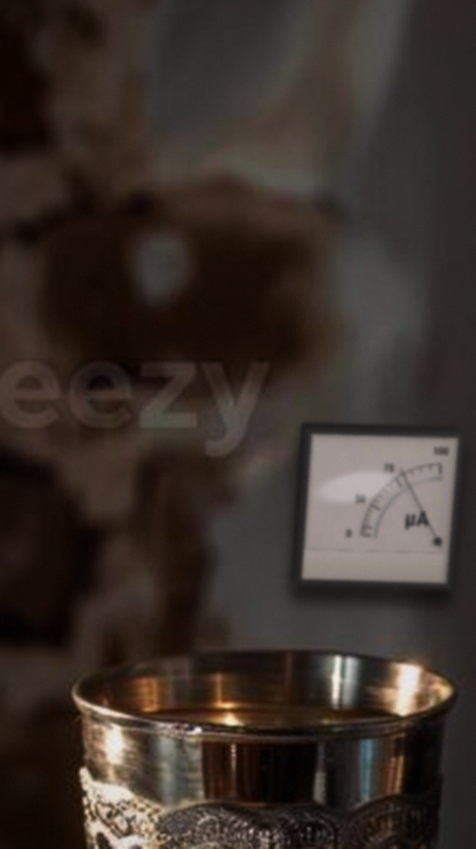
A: **80** µA
